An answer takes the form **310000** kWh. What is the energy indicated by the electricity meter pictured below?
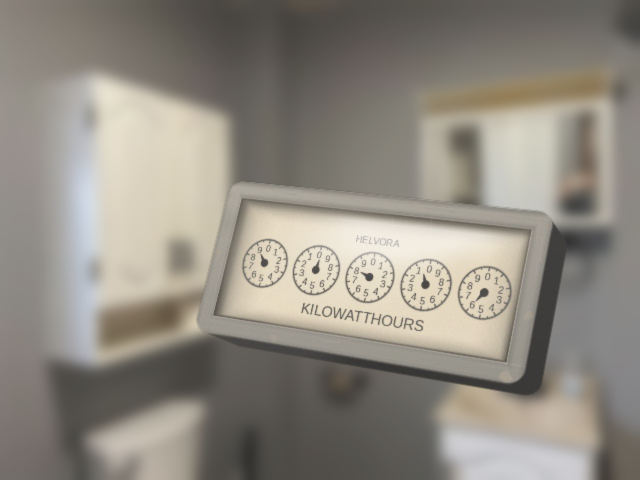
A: **89806** kWh
